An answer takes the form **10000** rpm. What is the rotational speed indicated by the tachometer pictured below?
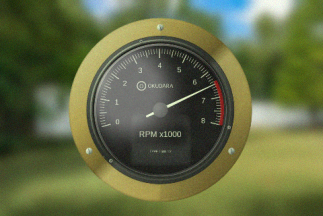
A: **6500** rpm
